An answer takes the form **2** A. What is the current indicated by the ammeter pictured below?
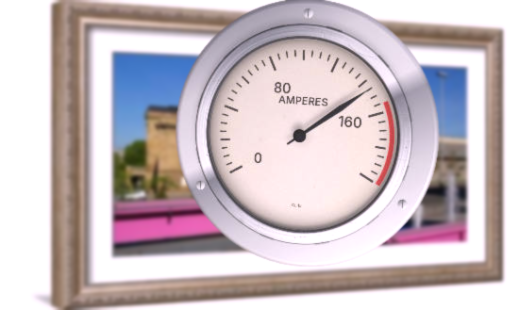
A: **145** A
